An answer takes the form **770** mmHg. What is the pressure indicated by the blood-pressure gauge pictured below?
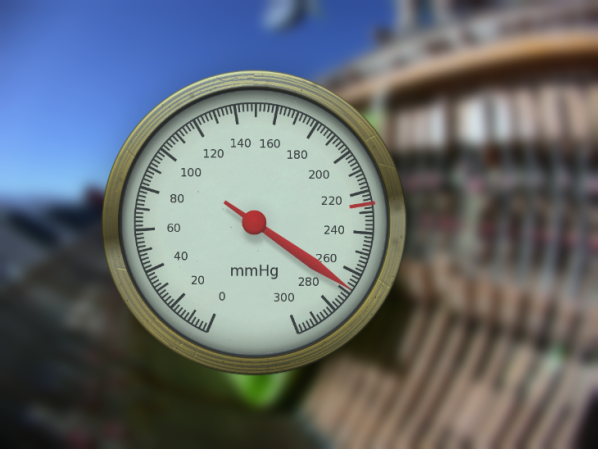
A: **268** mmHg
